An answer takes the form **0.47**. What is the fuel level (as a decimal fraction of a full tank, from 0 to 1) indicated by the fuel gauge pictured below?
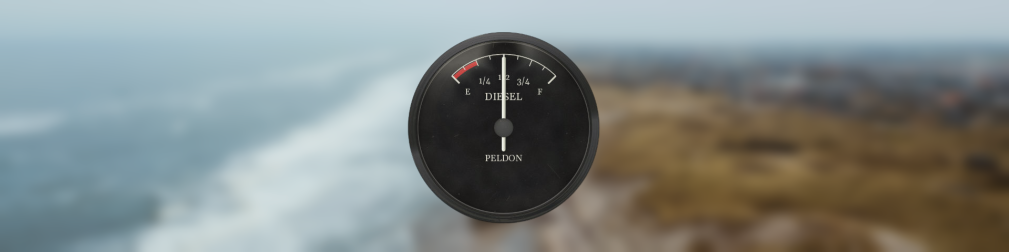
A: **0.5**
